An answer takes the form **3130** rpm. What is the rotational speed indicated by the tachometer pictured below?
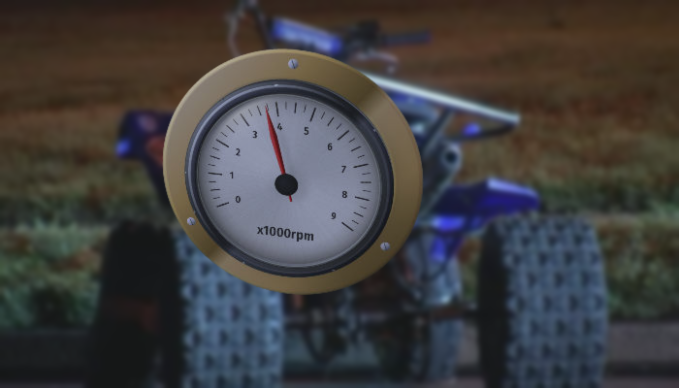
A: **3750** rpm
